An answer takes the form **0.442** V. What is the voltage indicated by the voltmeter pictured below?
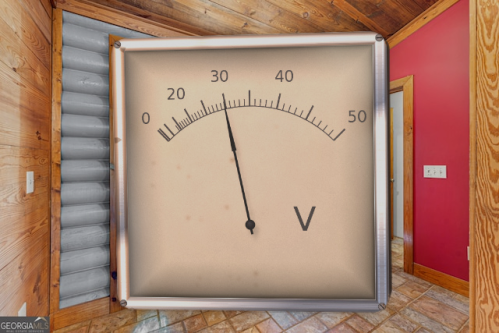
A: **30** V
